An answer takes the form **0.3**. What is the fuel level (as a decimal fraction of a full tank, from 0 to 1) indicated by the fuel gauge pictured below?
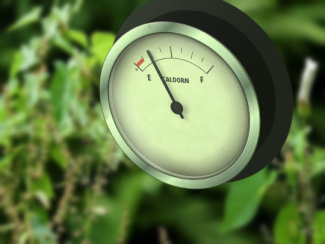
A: **0.25**
